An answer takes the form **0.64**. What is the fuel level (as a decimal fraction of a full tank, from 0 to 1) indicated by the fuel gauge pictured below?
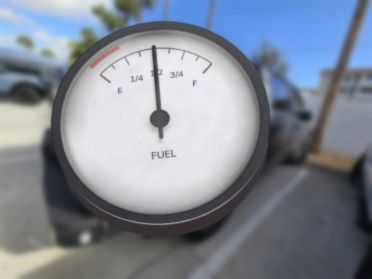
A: **0.5**
